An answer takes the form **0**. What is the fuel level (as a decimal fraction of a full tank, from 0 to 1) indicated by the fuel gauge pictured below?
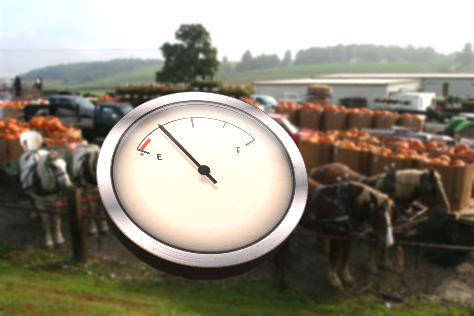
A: **0.25**
